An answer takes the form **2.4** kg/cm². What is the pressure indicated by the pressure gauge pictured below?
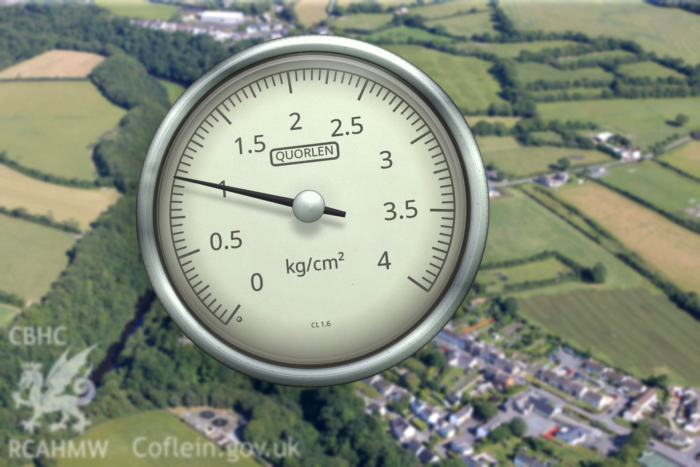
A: **1** kg/cm²
